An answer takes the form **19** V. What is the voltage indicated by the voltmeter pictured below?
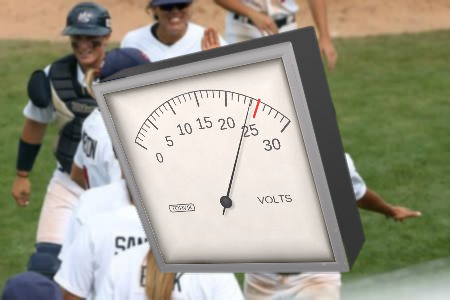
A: **24** V
